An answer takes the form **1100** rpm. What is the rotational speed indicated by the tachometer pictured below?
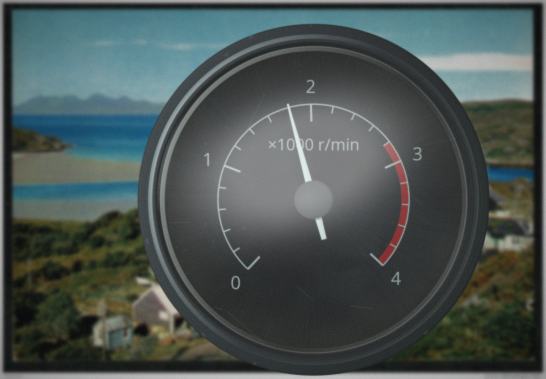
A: **1800** rpm
